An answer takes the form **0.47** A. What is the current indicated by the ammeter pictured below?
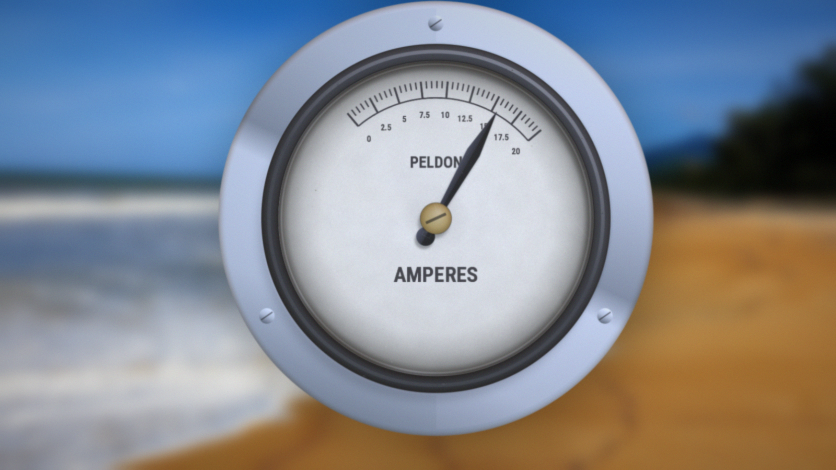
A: **15.5** A
